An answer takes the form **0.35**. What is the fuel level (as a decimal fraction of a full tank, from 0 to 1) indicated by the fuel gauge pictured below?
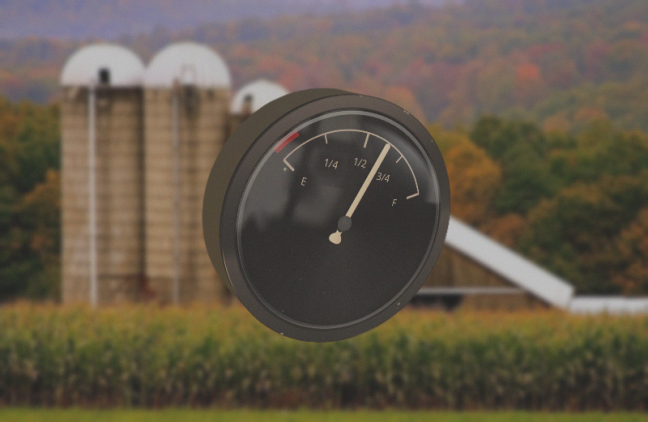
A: **0.625**
